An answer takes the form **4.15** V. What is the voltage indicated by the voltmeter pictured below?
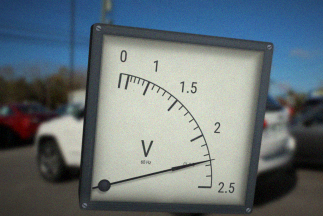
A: **2.25** V
